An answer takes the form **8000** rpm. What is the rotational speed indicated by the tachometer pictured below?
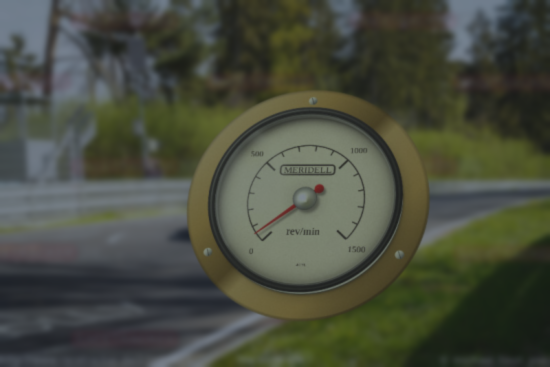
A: **50** rpm
